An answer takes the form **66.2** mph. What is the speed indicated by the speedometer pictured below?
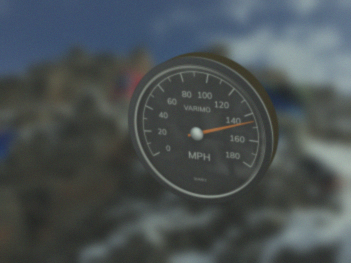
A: **145** mph
